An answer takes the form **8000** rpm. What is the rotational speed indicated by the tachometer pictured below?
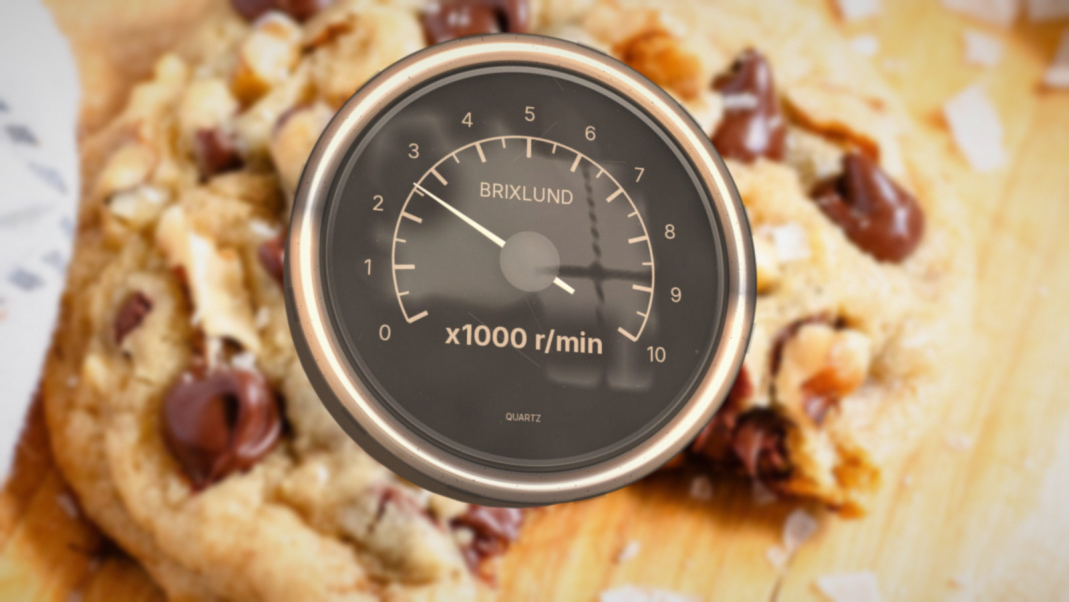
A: **2500** rpm
